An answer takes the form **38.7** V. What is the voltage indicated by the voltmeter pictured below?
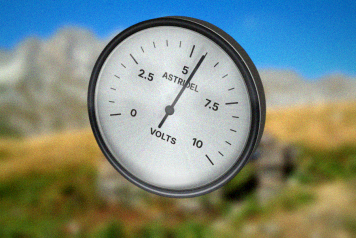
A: **5.5** V
